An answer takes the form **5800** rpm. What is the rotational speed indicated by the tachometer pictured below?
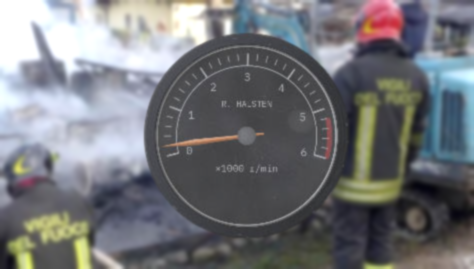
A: **200** rpm
